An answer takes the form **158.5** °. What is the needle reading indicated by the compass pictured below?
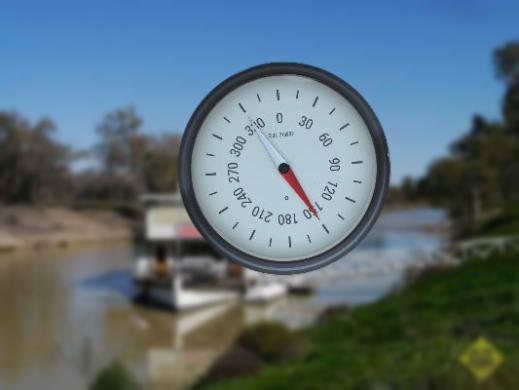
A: **150** °
